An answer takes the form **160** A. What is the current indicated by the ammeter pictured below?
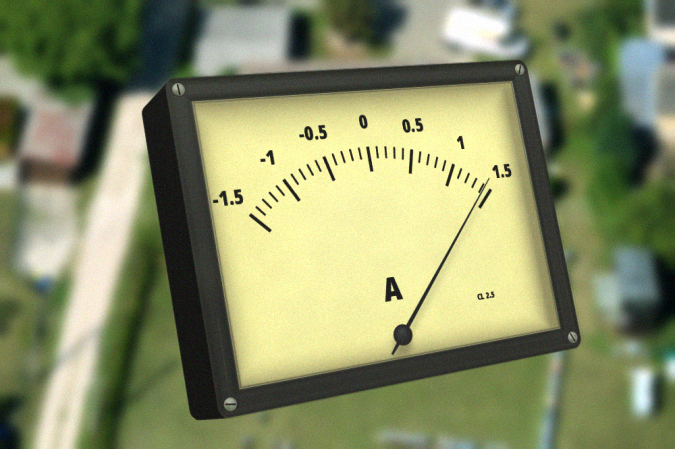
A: **1.4** A
